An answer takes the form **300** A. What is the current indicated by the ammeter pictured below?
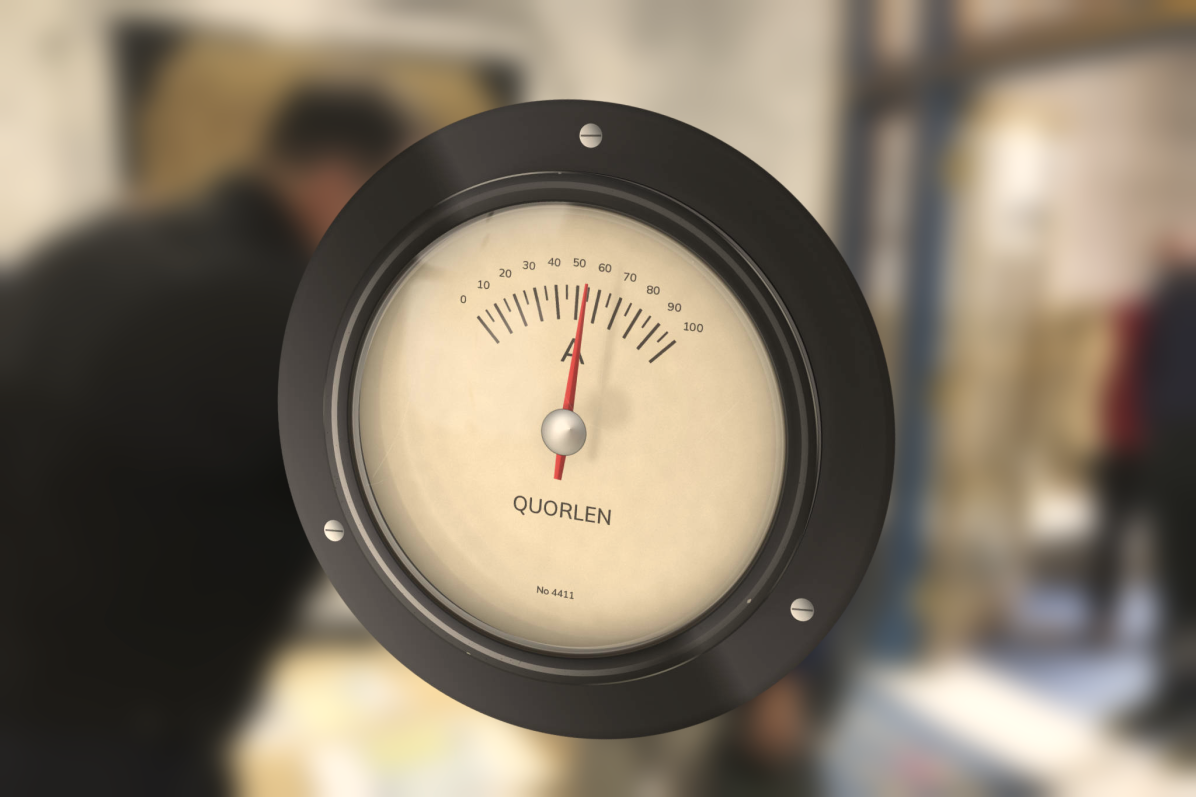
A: **55** A
